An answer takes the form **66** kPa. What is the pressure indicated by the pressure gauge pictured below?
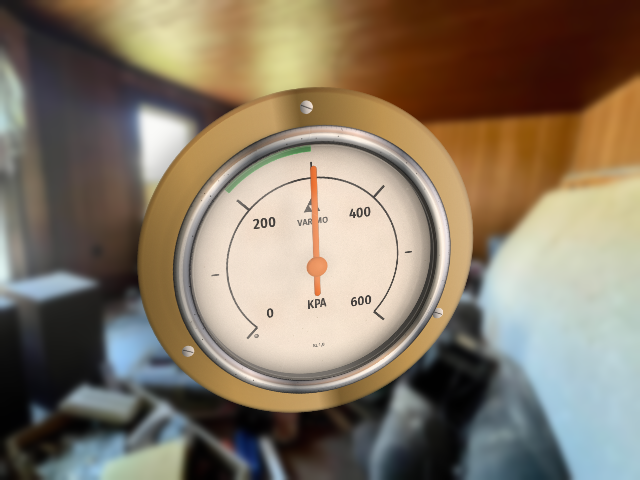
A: **300** kPa
